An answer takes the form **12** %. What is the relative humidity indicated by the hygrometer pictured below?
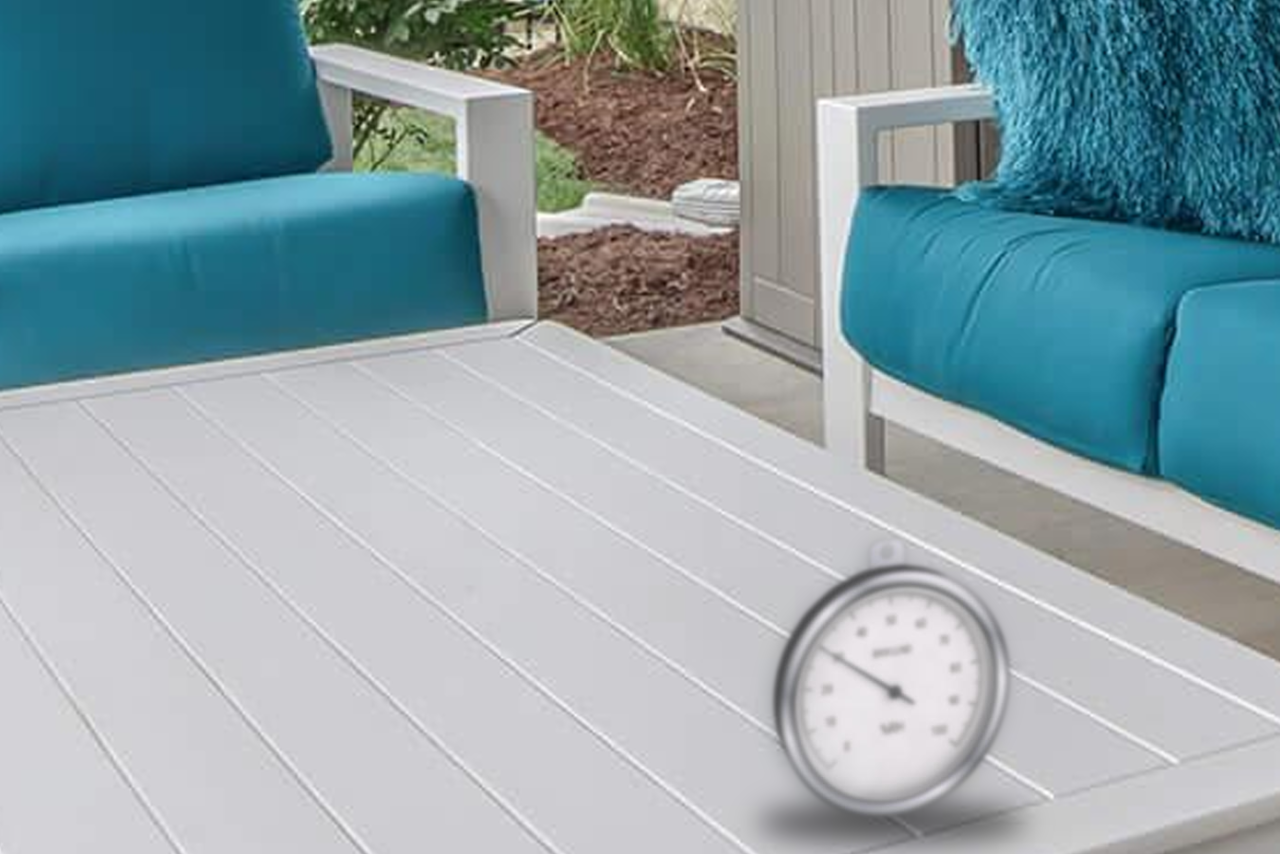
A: **30** %
